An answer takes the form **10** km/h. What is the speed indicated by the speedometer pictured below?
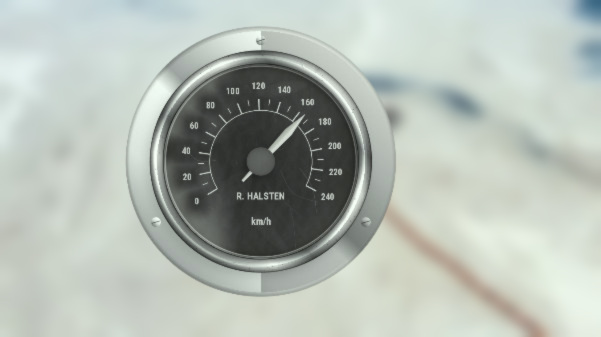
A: **165** km/h
